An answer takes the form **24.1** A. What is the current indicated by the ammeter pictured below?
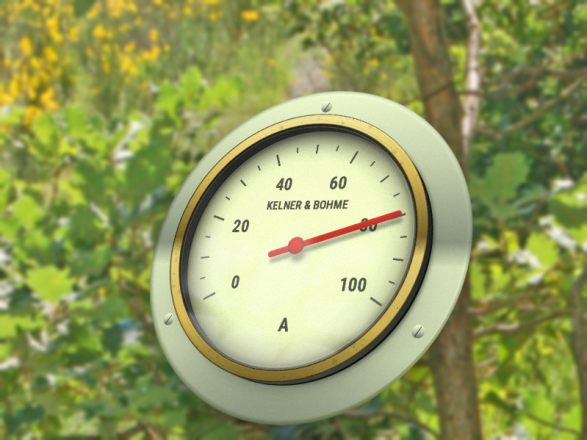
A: **80** A
